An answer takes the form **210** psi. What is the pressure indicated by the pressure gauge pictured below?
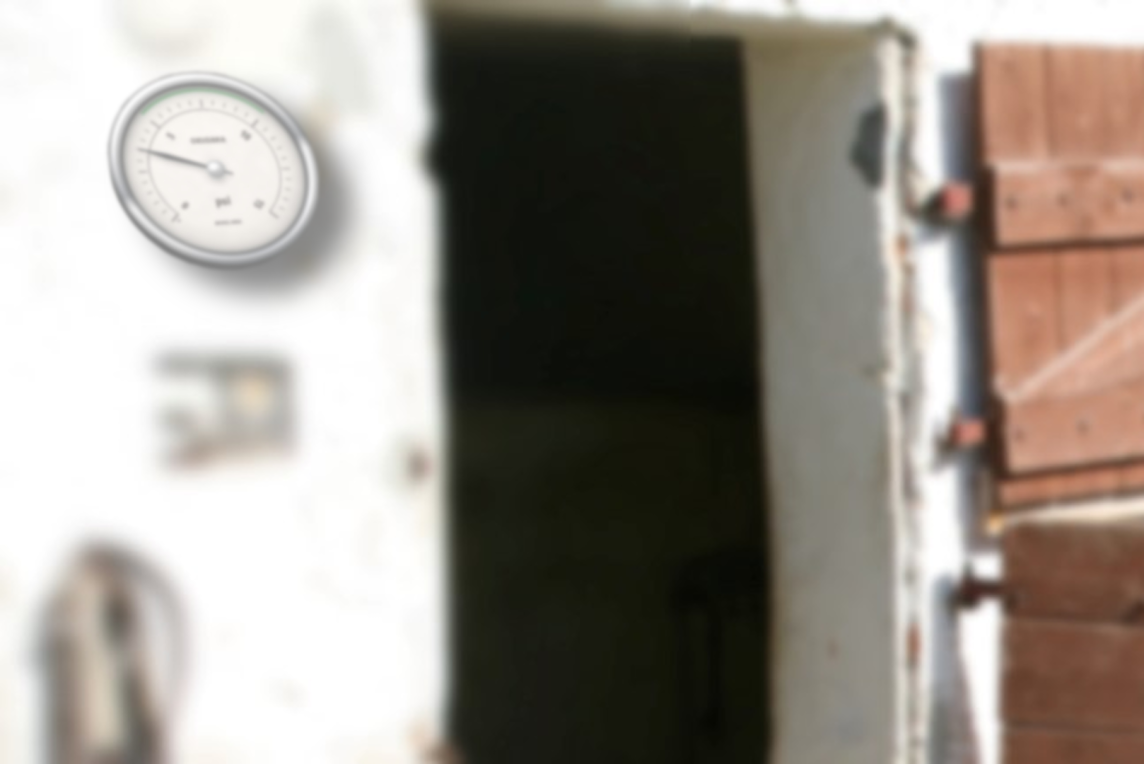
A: **3.5** psi
